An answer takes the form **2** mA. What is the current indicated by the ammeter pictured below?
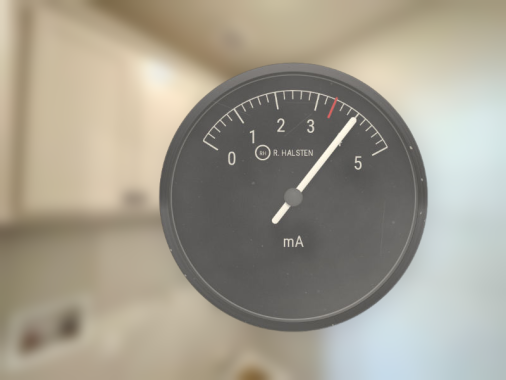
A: **4** mA
